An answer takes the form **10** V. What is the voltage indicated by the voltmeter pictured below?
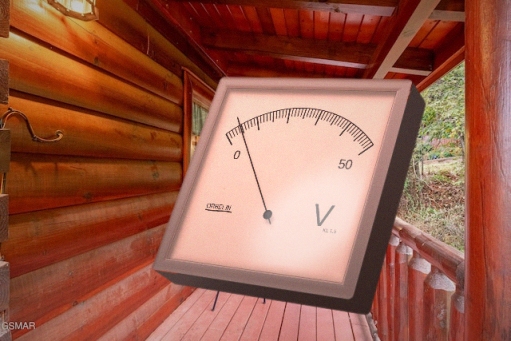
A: **5** V
